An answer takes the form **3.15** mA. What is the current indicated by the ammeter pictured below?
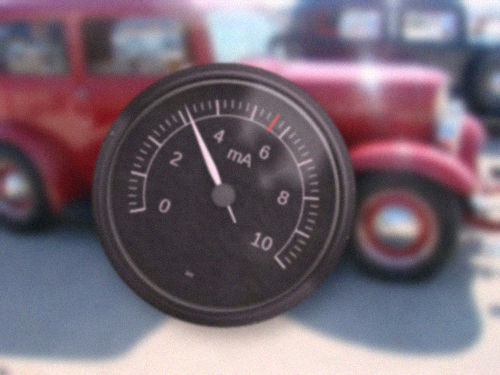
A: **3.2** mA
